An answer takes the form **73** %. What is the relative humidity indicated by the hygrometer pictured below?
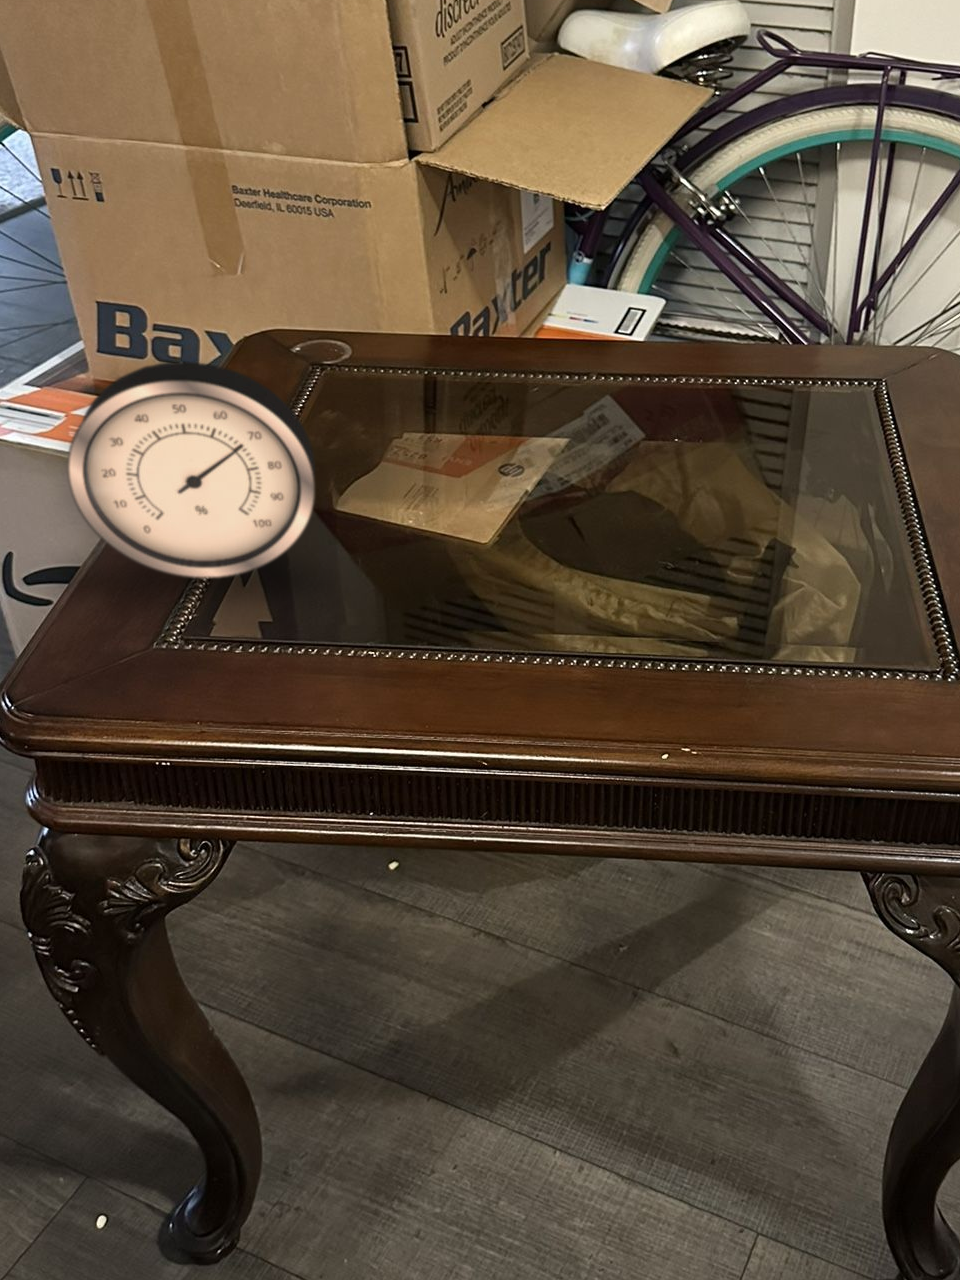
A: **70** %
